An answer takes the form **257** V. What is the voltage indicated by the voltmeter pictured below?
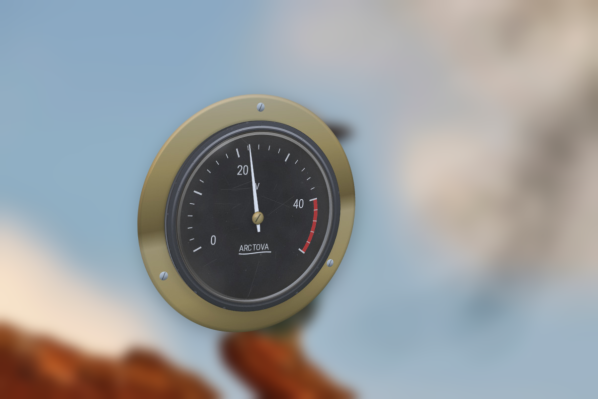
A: **22** V
